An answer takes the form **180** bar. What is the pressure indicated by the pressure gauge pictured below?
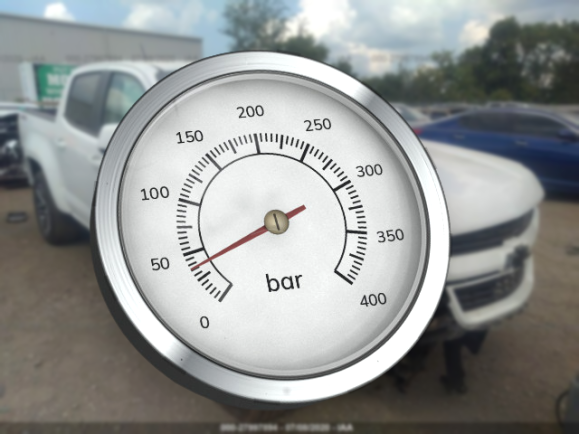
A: **35** bar
